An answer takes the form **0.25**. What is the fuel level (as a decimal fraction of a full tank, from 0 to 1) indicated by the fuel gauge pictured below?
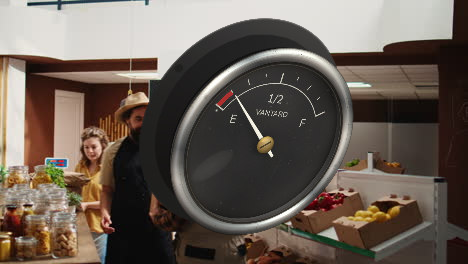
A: **0.125**
